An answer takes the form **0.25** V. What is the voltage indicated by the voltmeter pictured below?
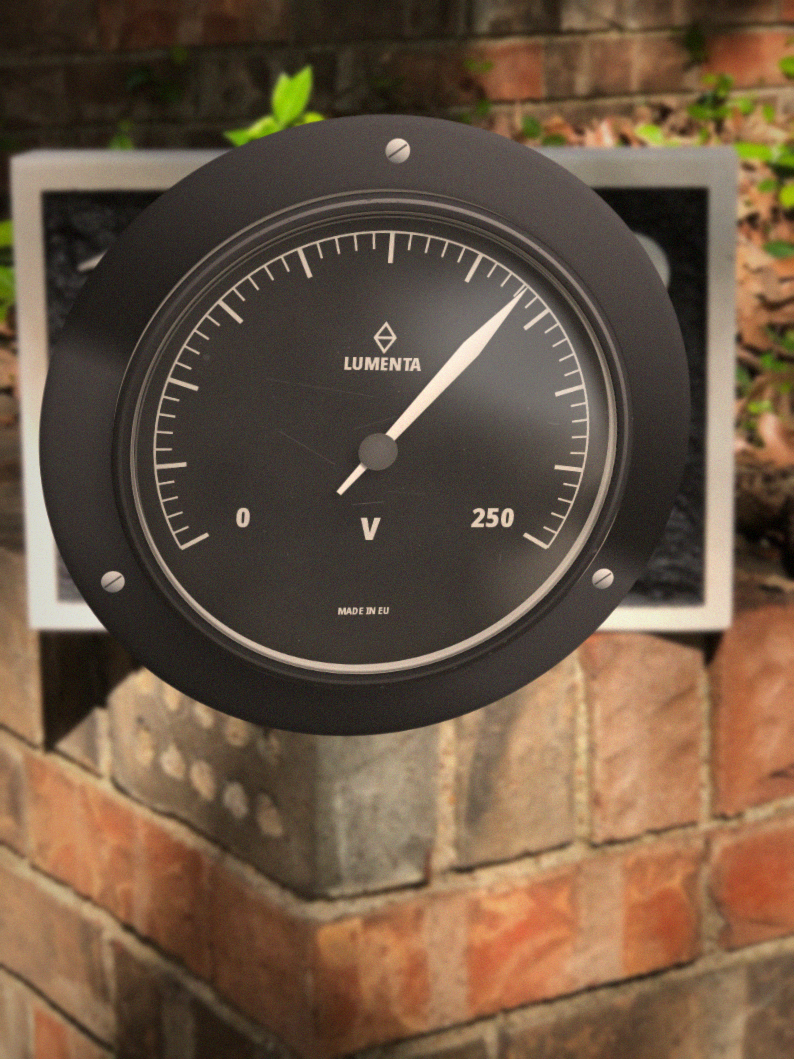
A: **165** V
